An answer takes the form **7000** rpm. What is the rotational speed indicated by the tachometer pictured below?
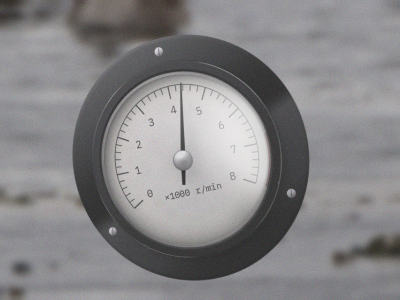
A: **4400** rpm
